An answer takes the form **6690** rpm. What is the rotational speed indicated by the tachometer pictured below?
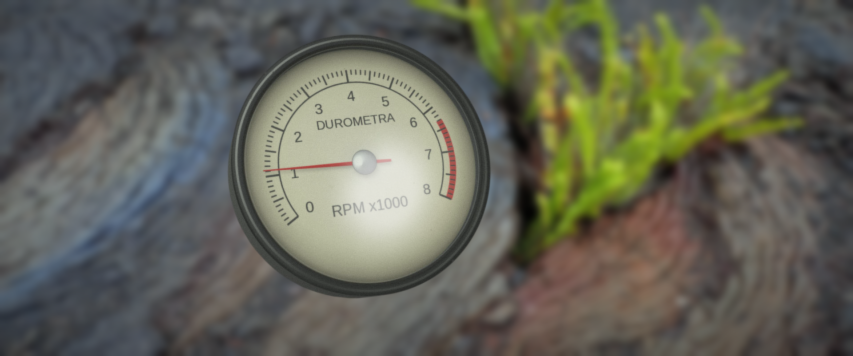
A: **1100** rpm
